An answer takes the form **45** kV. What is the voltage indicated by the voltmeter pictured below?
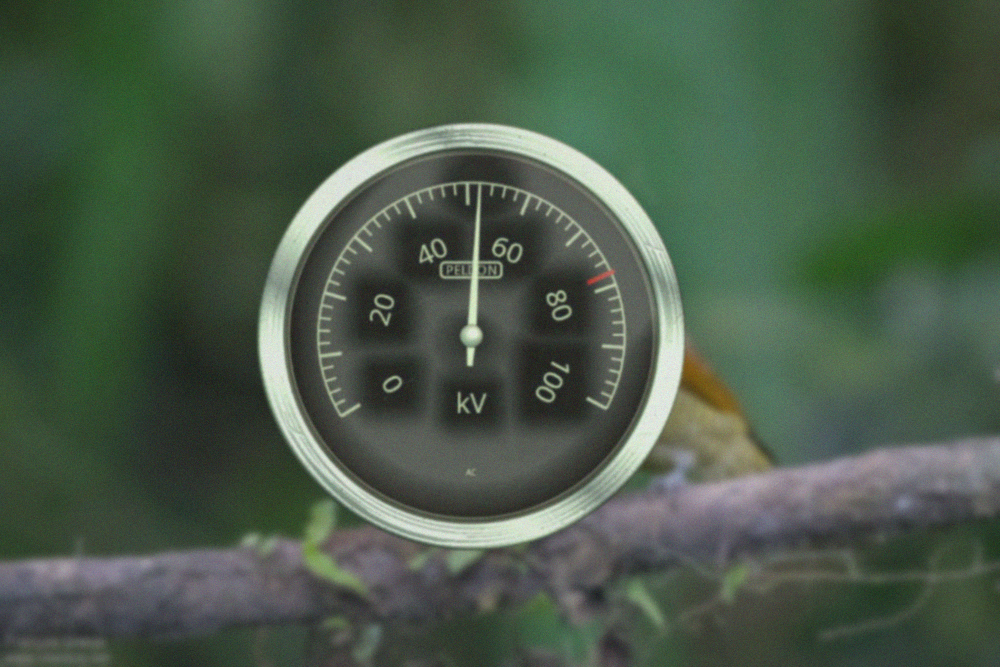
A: **52** kV
